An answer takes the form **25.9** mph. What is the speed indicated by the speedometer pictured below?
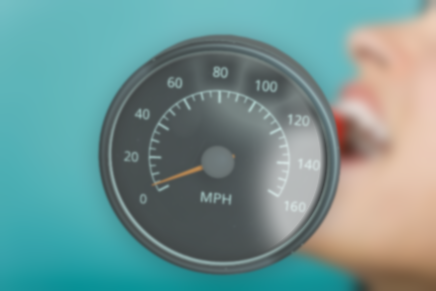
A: **5** mph
